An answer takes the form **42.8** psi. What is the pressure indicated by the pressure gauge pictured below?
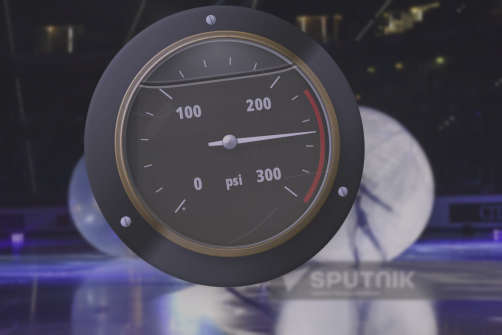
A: **250** psi
